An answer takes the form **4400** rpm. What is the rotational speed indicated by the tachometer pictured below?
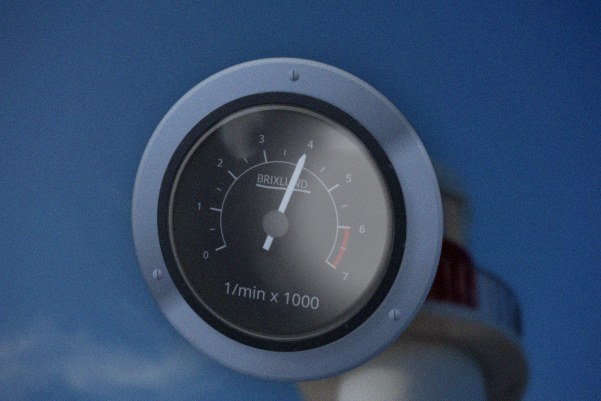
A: **4000** rpm
